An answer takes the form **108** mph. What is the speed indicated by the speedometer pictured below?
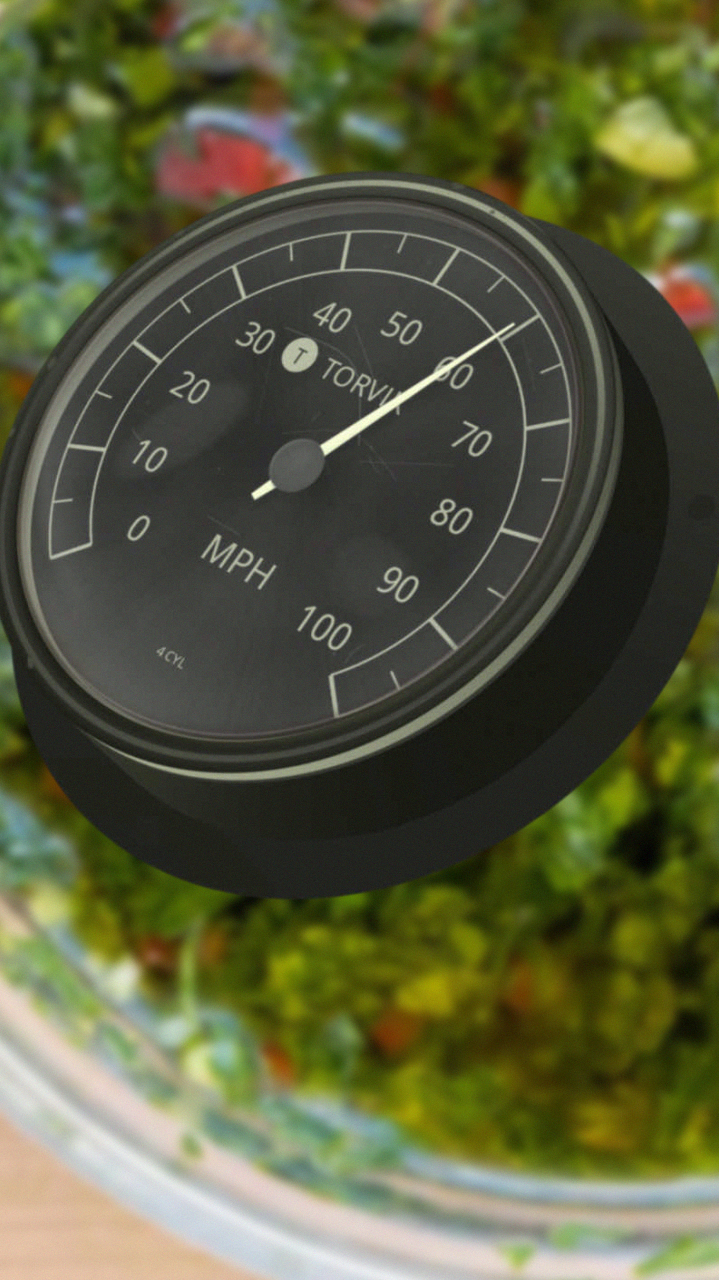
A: **60** mph
